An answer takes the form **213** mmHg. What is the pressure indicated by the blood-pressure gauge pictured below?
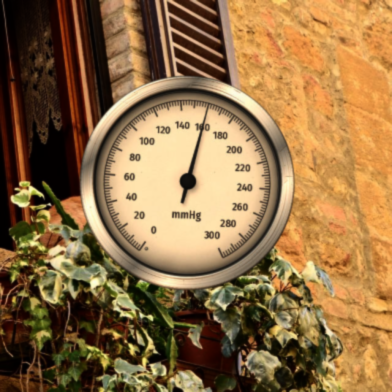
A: **160** mmHg
